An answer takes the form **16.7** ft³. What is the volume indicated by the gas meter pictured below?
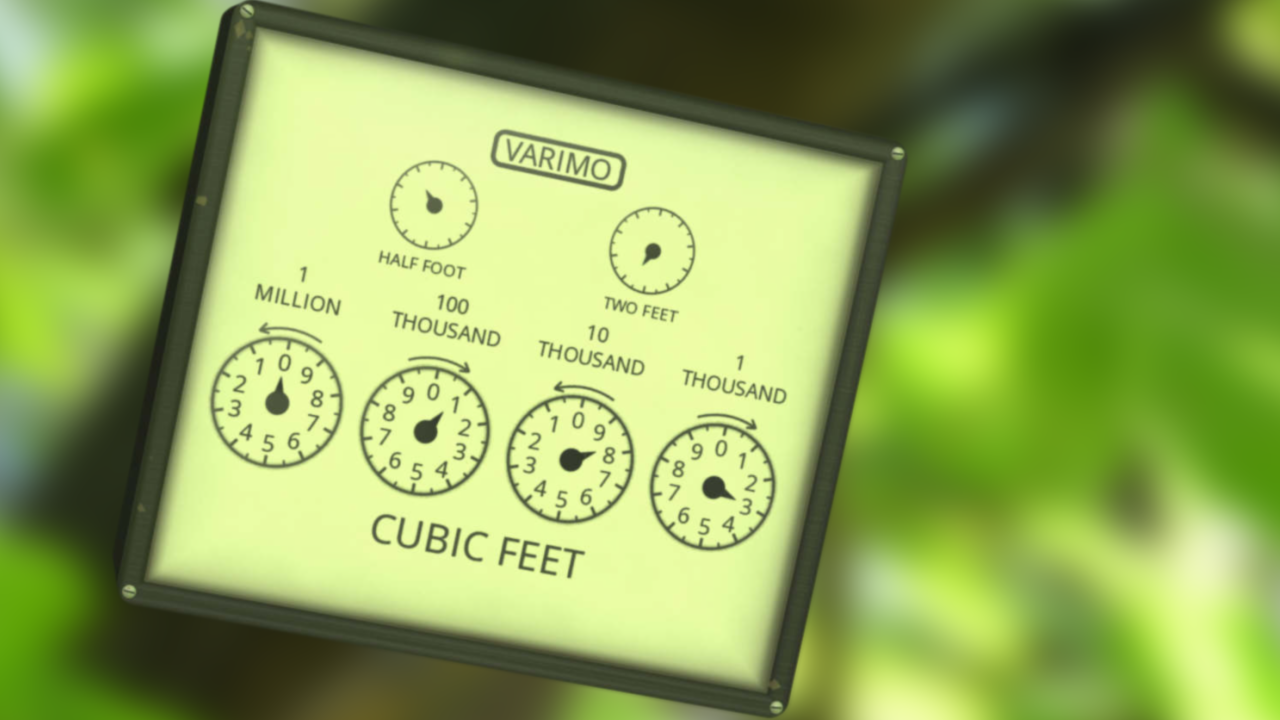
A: **8300** ft³
